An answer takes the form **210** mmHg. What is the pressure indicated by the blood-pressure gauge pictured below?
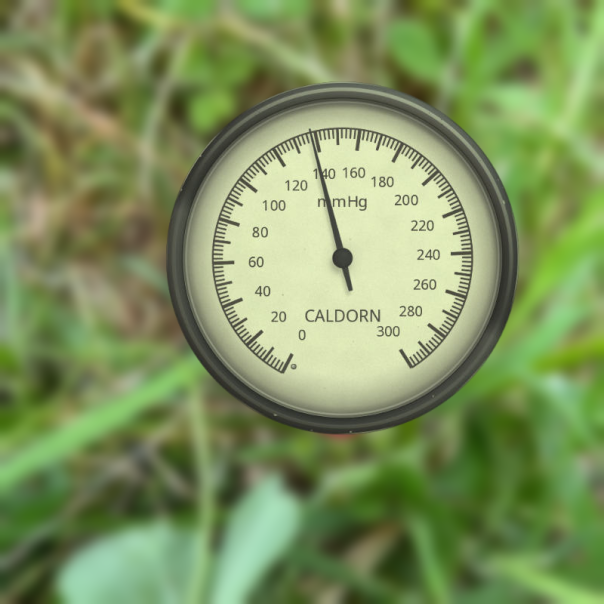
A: **138** mmHg
